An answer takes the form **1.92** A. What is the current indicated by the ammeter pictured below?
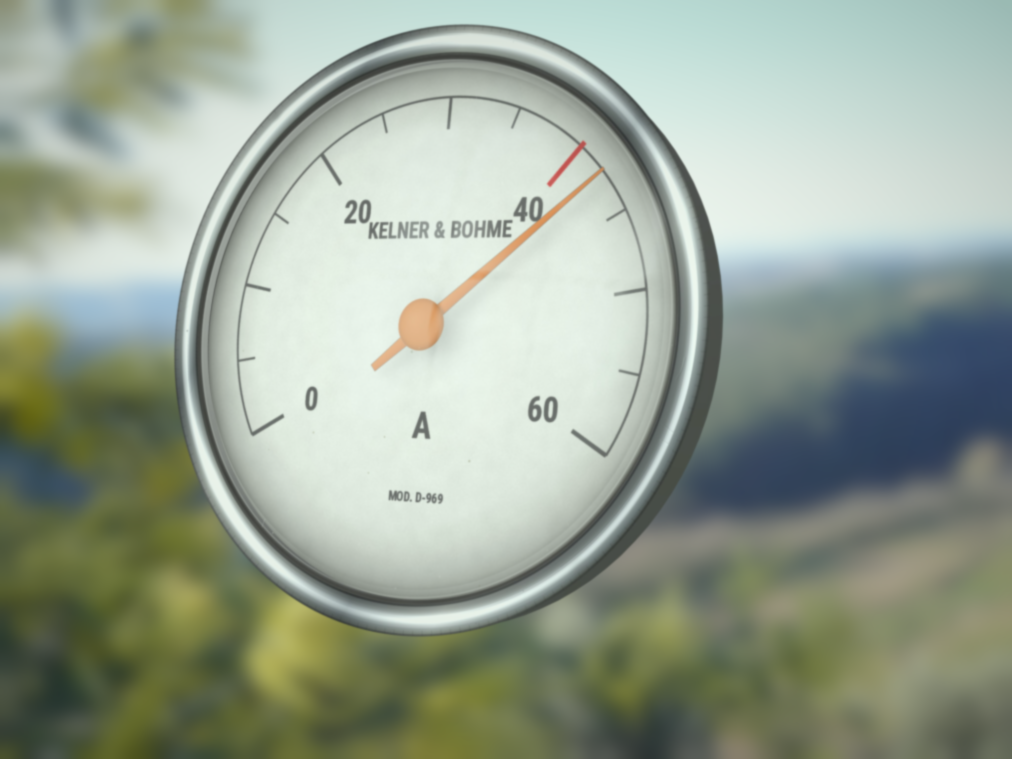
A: **42.5** A
